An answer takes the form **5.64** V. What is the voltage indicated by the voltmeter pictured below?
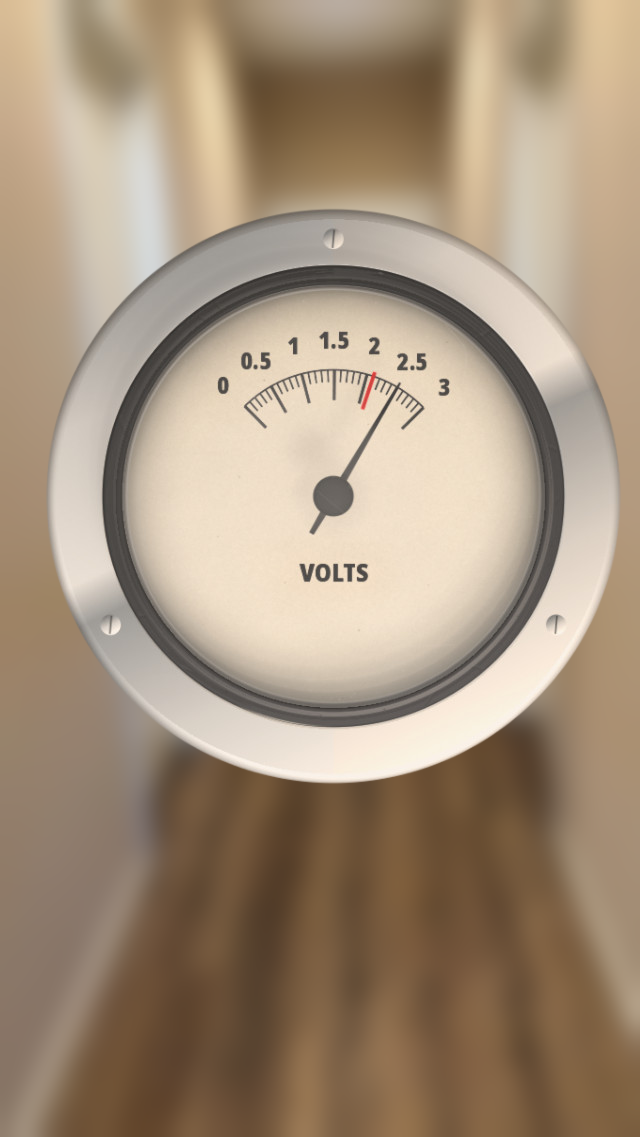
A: **2.5** V
